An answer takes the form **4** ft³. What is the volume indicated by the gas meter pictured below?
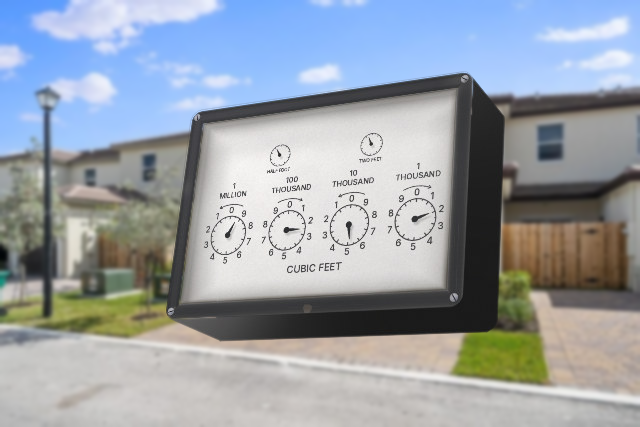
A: **925200** ft³
